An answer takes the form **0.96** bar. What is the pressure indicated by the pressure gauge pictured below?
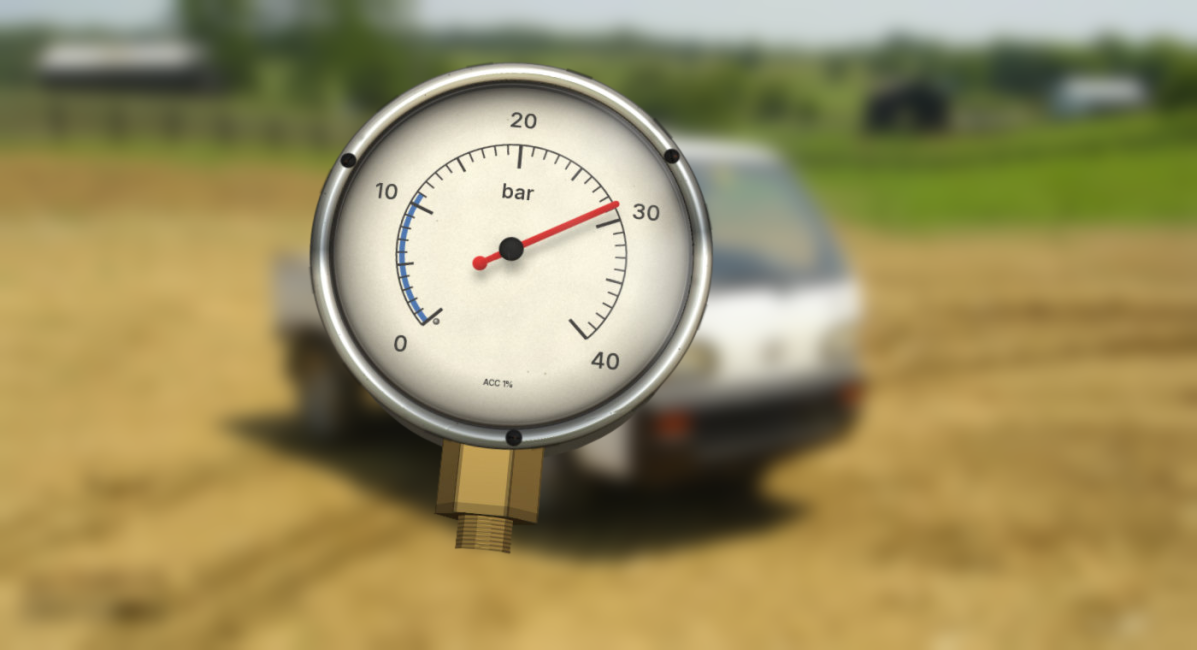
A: **29** bar
